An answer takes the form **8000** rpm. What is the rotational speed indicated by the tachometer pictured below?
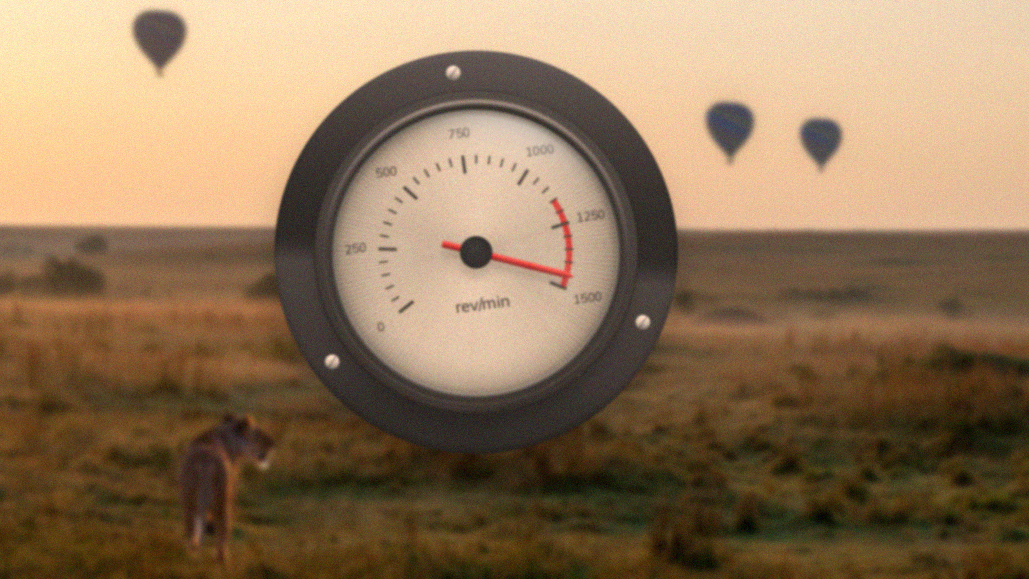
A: **1450** rpm
